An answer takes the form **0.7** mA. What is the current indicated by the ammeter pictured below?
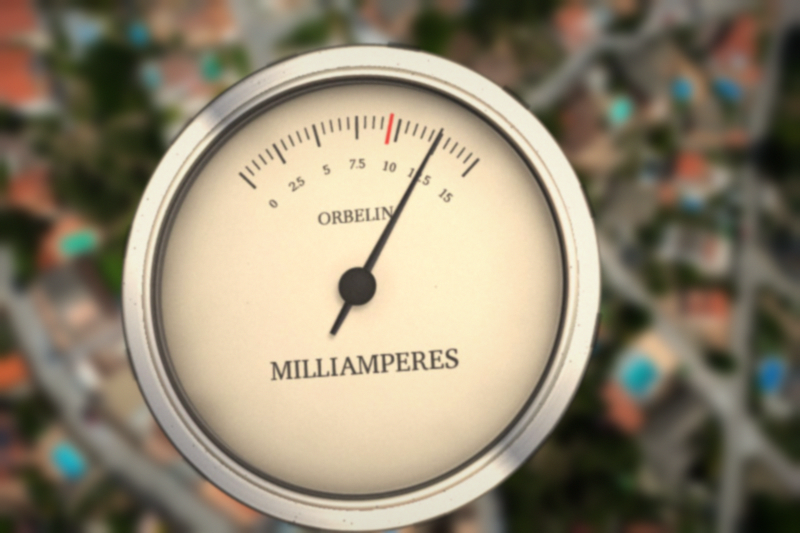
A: **12.5** mA
